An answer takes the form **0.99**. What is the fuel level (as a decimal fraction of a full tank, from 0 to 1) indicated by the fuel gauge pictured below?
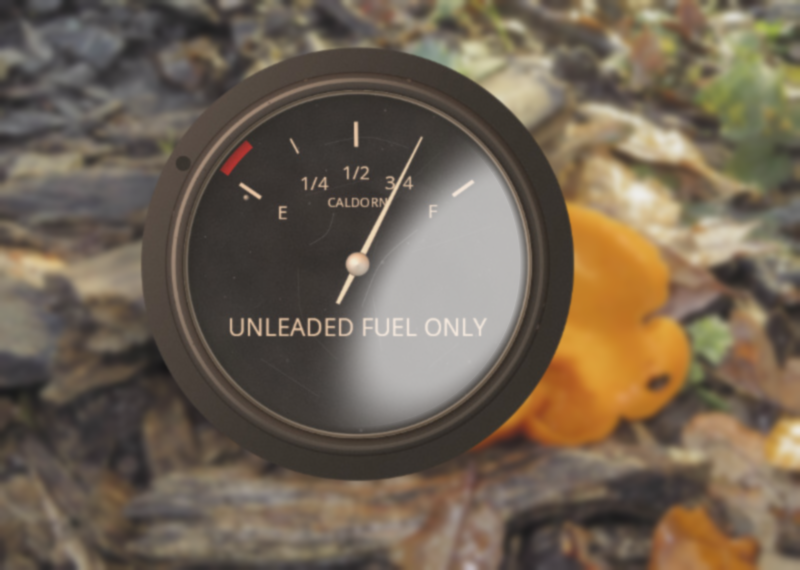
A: **0.75**
